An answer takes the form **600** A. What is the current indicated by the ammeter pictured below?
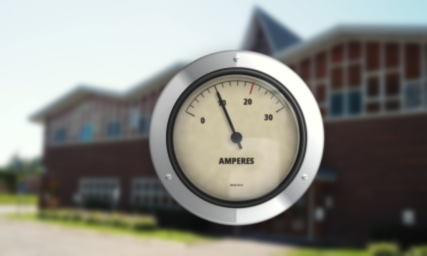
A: **10** A
